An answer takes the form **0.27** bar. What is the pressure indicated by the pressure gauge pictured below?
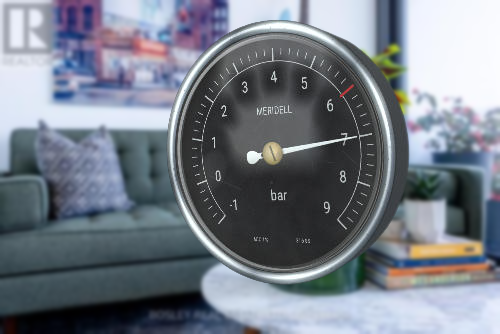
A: **7** bar
